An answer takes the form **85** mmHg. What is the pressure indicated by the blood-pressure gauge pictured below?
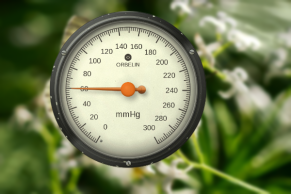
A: **60** mmHg
